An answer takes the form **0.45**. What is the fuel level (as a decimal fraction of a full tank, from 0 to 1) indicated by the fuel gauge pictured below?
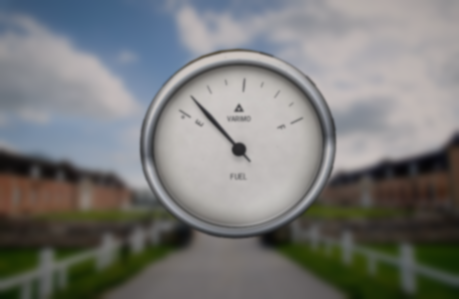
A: **0.125**
